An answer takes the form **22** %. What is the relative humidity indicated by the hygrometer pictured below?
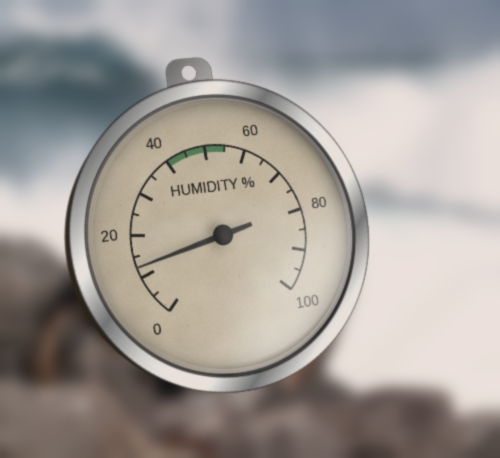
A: **12.5** %
